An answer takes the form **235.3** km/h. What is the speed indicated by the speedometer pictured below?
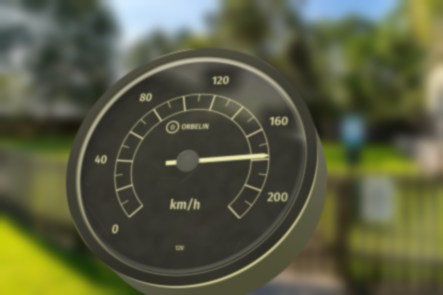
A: **180** km/h
